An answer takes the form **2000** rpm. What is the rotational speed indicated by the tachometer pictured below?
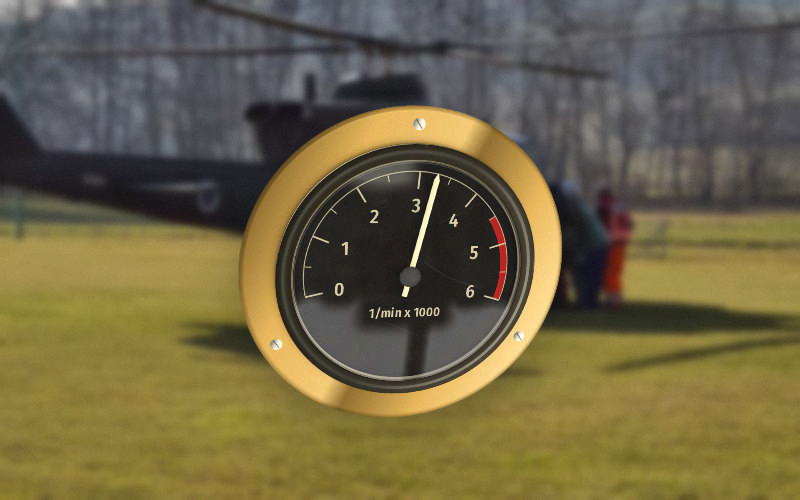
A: **3250** rpm
